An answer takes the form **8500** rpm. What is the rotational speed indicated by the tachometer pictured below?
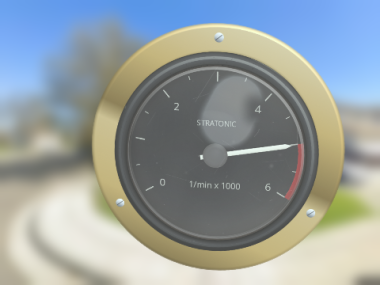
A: **5000** rpm
